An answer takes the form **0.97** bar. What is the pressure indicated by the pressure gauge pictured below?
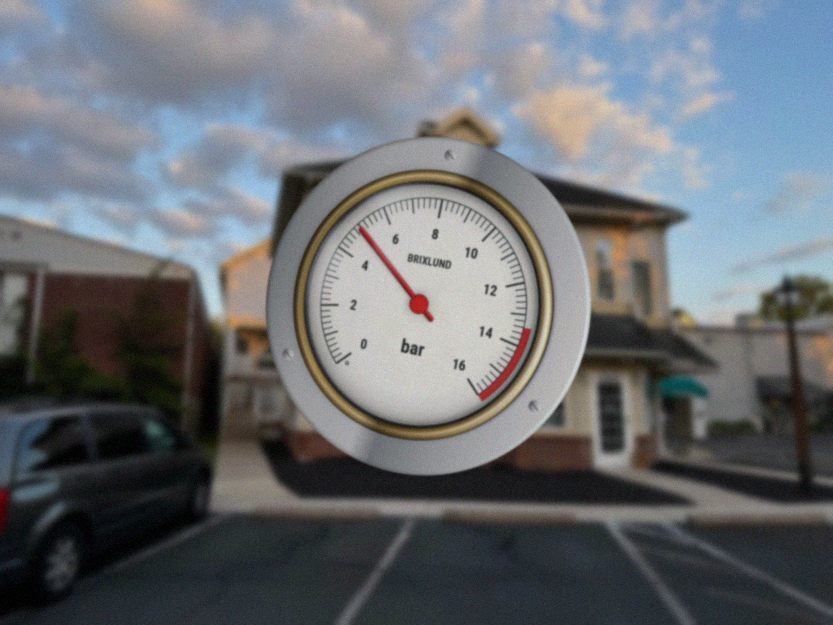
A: **5** bar
